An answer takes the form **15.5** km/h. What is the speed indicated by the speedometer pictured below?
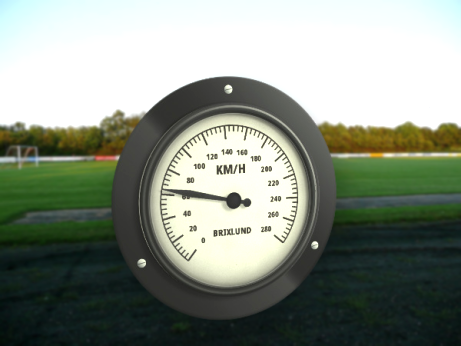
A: **64** km/h
